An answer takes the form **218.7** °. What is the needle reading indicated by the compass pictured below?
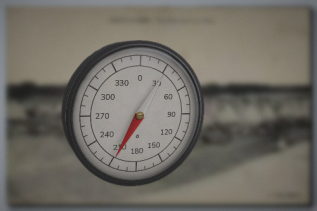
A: **210** °
